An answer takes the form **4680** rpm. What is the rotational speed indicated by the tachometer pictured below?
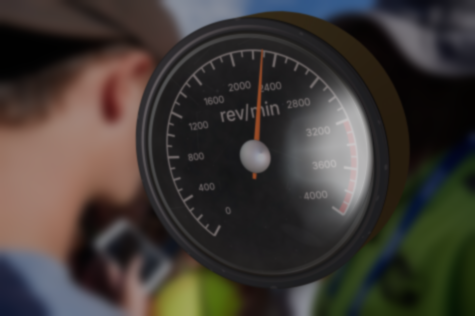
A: **2300** rpm
